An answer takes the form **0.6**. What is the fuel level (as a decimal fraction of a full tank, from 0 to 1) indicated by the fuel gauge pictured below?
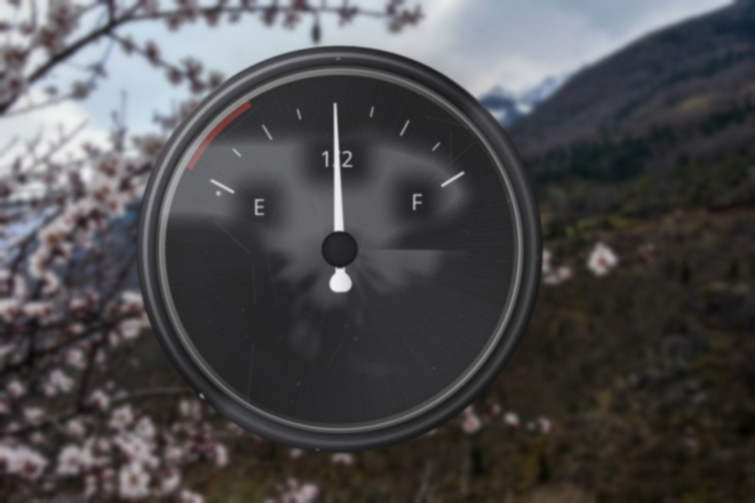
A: **0.5**
